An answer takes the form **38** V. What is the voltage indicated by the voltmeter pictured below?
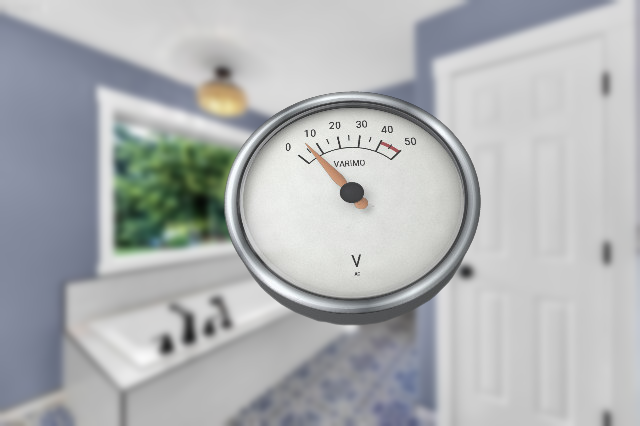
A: **5** V
